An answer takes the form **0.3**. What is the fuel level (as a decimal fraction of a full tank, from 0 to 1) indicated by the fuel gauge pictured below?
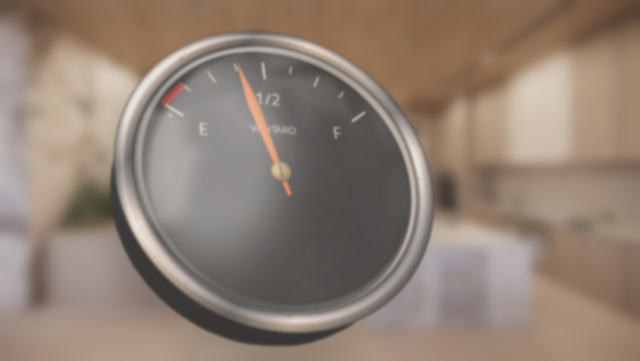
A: **0.375**
